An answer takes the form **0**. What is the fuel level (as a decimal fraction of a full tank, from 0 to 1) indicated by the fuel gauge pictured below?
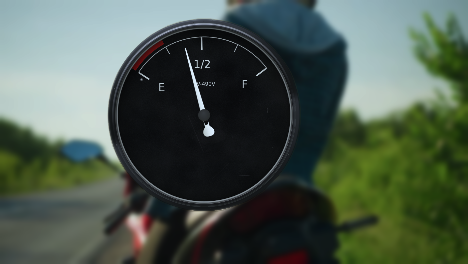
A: **0.375**
